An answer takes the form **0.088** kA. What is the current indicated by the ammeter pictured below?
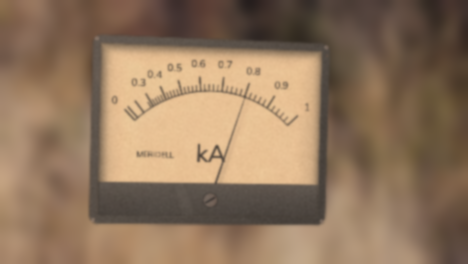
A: **0.8** kA
